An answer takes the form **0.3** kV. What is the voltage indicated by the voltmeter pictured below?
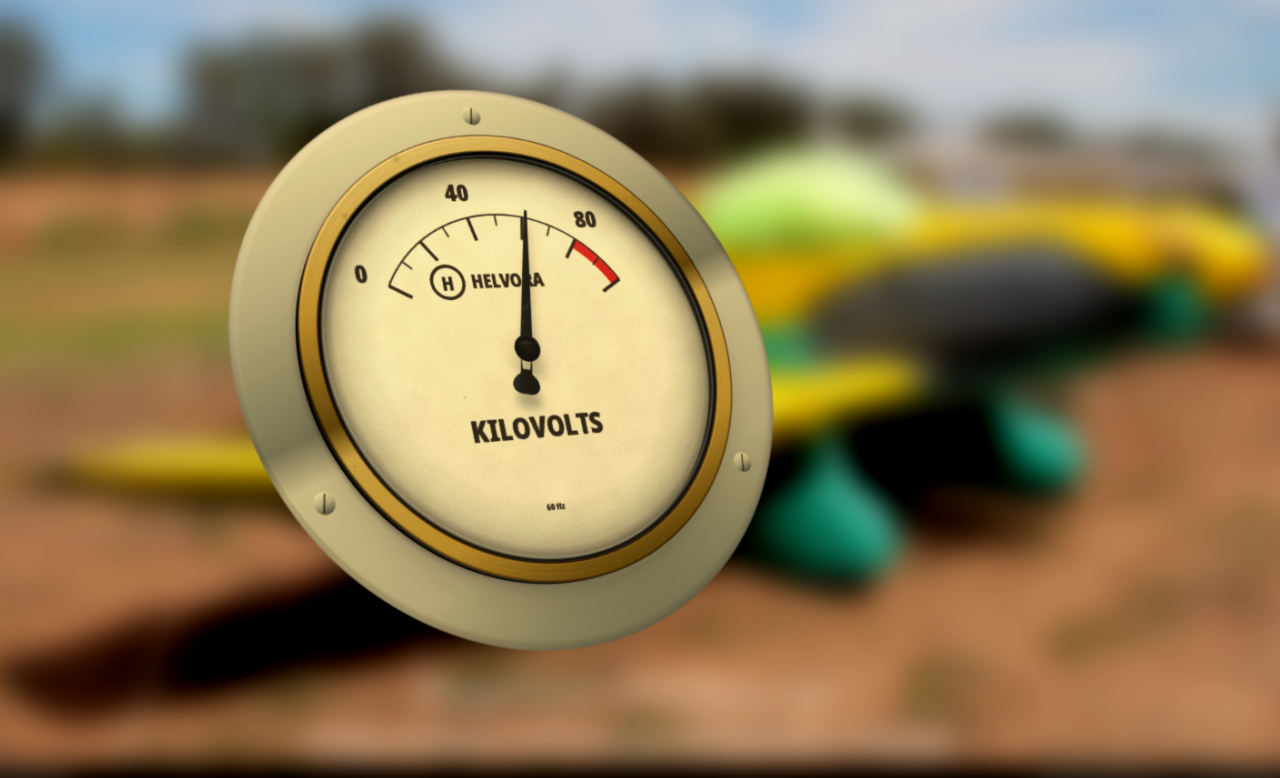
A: **60** kV
